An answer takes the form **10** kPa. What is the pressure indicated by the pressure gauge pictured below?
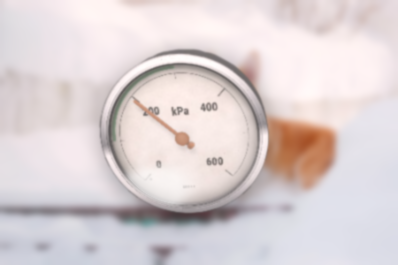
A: **200** kPa
